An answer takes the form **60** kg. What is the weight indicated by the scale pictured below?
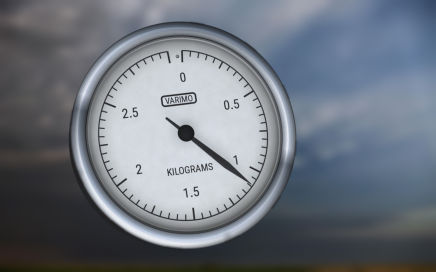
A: **1.1** kg
